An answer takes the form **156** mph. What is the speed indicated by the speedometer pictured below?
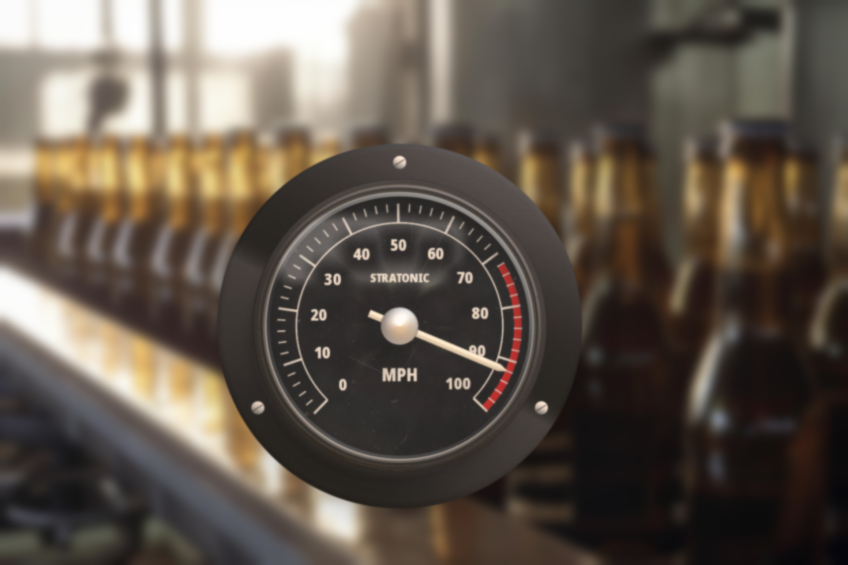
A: **92** mph
